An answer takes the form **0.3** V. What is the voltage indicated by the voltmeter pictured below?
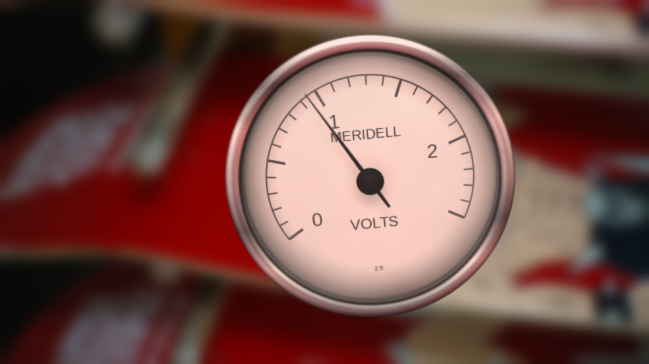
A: **0.95** V
